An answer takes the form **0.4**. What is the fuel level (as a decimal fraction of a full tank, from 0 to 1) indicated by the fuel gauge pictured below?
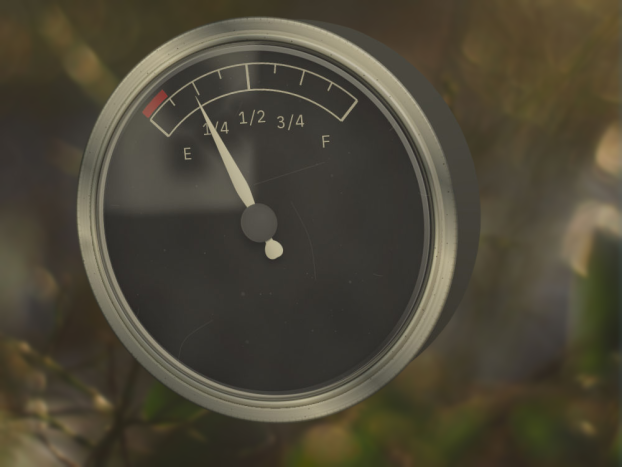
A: **0.25**
